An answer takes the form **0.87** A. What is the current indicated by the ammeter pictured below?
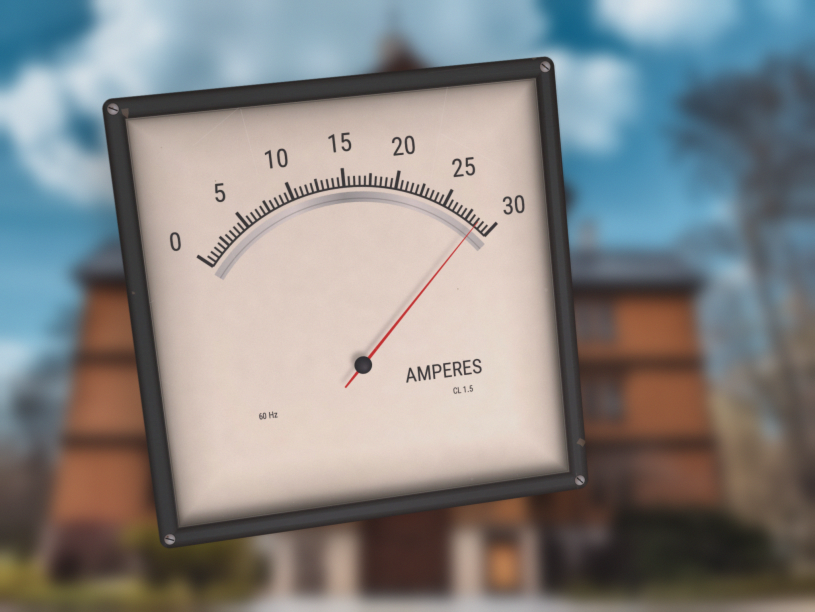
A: **28.5** A
